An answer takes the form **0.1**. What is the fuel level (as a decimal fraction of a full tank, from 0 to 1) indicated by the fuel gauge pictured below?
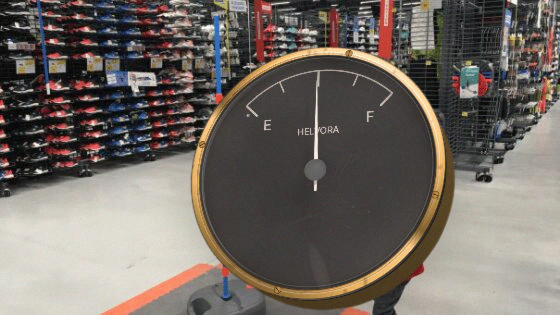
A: **0.5**
